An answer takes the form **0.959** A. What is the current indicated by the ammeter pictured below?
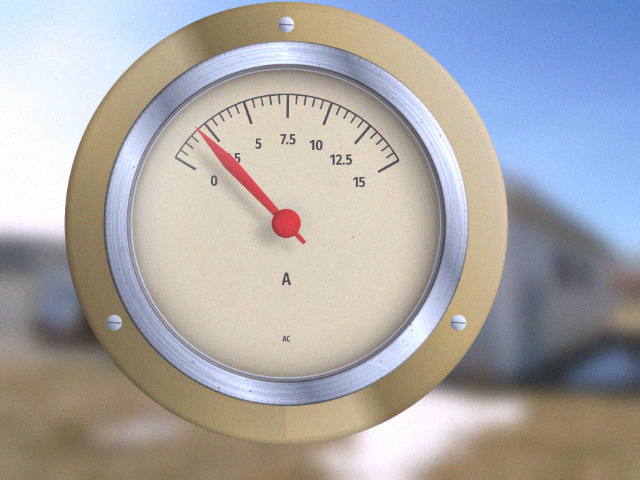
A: **2** A
